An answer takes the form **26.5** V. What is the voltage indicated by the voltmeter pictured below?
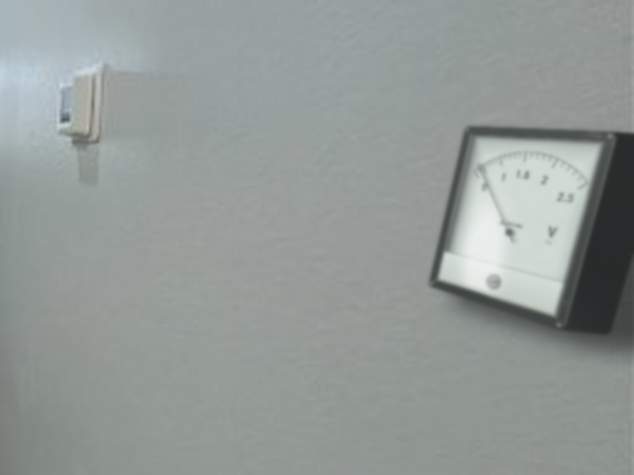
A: **0.5** V
